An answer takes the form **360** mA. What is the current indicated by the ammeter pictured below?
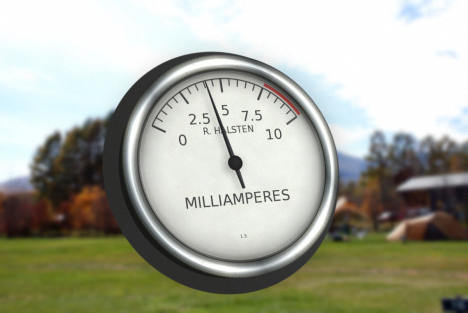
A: **4** mA
